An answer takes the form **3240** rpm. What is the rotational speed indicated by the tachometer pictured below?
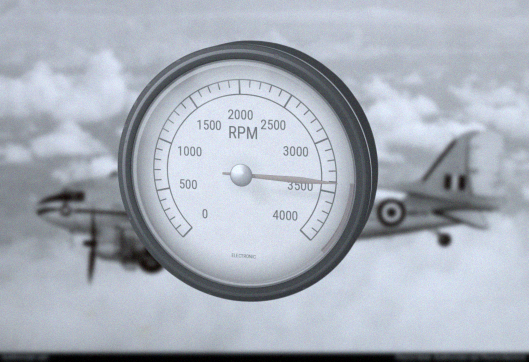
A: **3400** rpm
